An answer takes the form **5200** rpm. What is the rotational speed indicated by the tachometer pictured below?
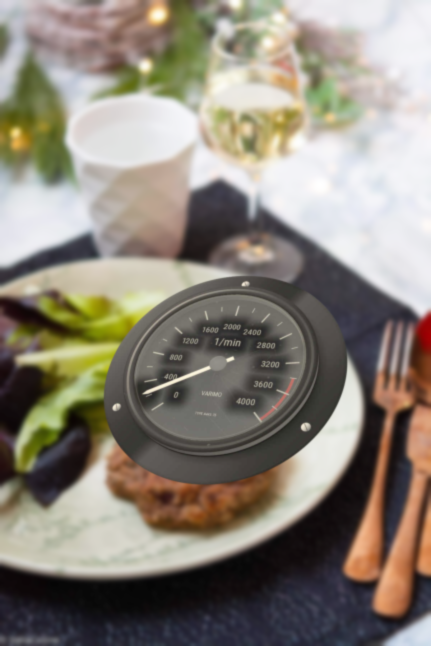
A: **200** rpm
